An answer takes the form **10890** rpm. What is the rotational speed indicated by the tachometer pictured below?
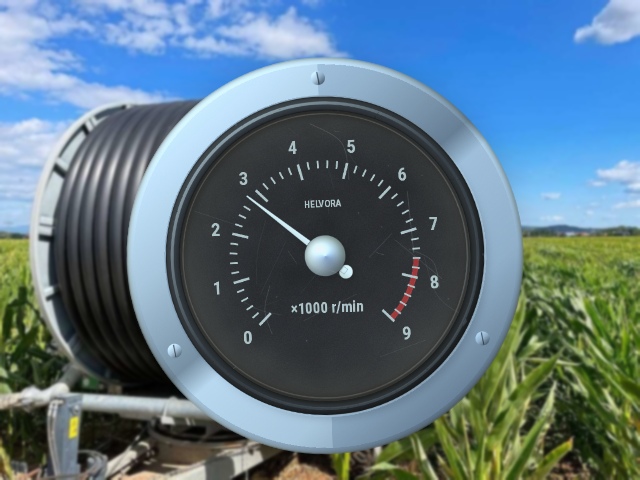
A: **2800** rpm
